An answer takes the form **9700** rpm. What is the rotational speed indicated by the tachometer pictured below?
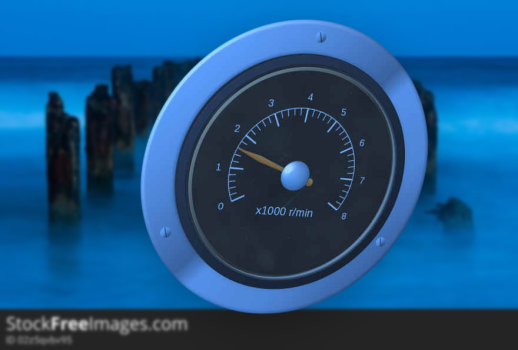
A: **1600** rpm
